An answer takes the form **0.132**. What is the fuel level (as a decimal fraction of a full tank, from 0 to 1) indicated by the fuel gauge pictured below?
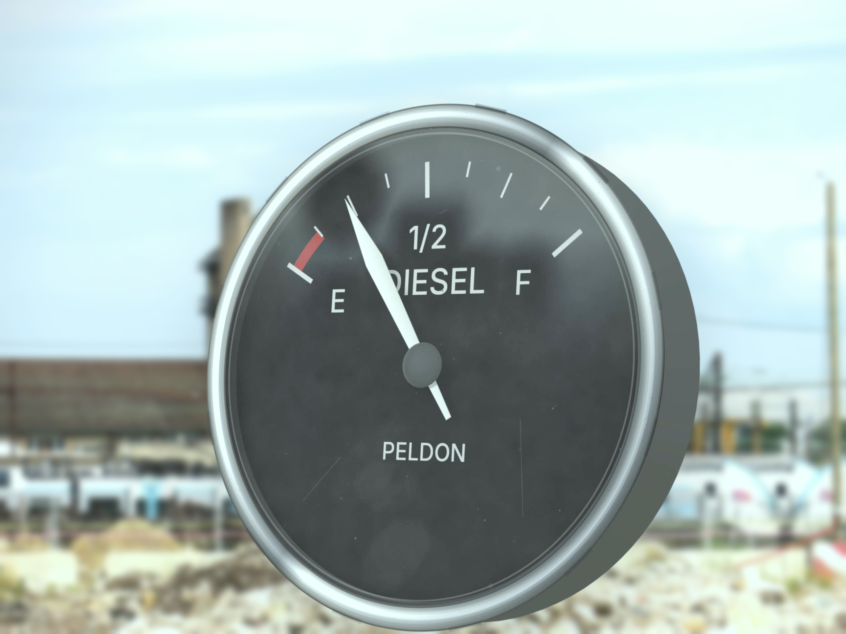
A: **0.25**
